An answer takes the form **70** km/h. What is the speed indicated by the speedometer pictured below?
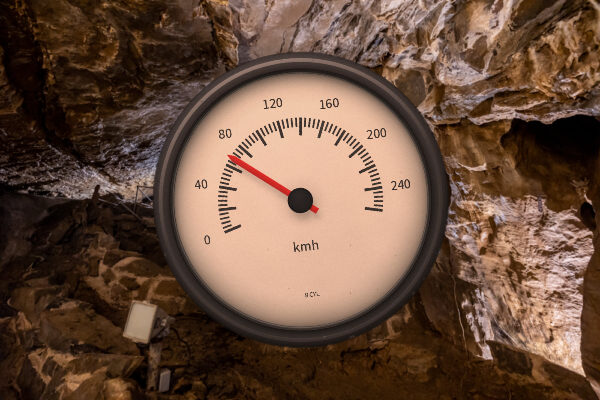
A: **68** km/h
